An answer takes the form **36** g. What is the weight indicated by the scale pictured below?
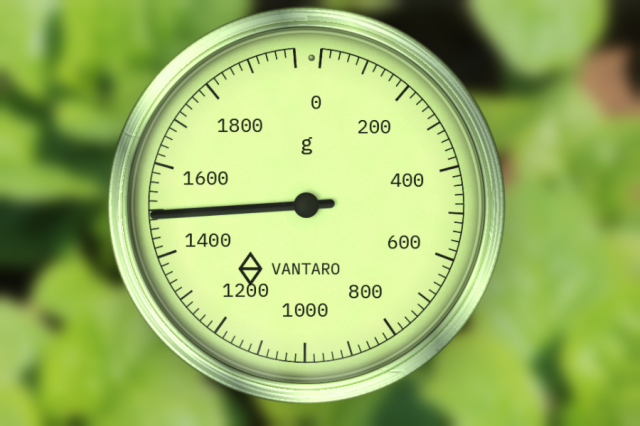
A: **1490** g
